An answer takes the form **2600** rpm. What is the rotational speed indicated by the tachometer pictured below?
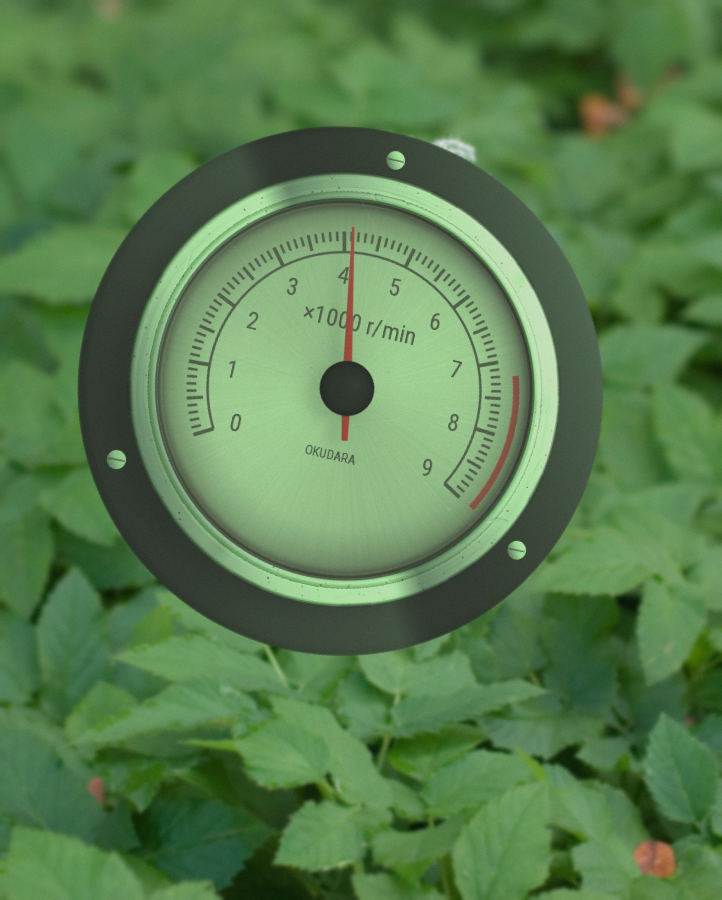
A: **4100** rpm
